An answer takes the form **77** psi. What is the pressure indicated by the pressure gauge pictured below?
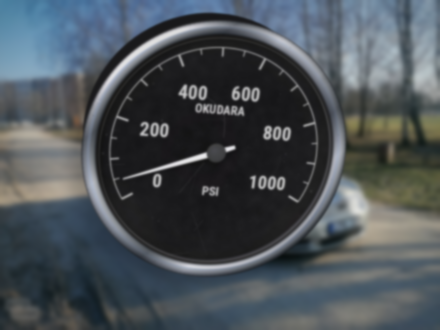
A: **50** psi
